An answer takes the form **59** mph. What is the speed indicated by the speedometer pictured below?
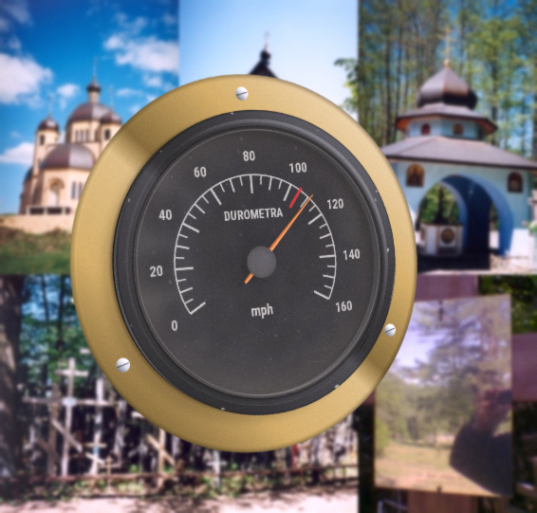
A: **110** mph
